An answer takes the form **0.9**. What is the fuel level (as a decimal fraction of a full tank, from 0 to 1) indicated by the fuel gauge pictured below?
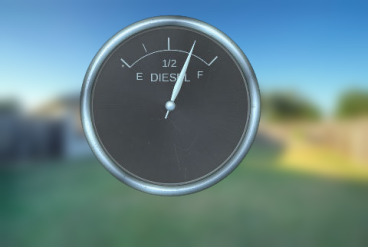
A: **0.75**
